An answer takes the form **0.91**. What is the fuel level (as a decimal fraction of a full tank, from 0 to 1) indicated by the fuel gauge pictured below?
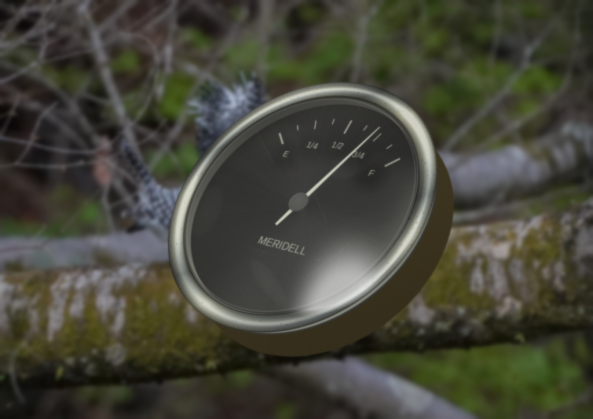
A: **0.75**
